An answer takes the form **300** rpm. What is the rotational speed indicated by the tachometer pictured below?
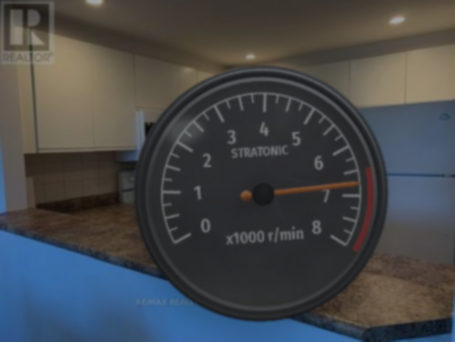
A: **6750** rpm
